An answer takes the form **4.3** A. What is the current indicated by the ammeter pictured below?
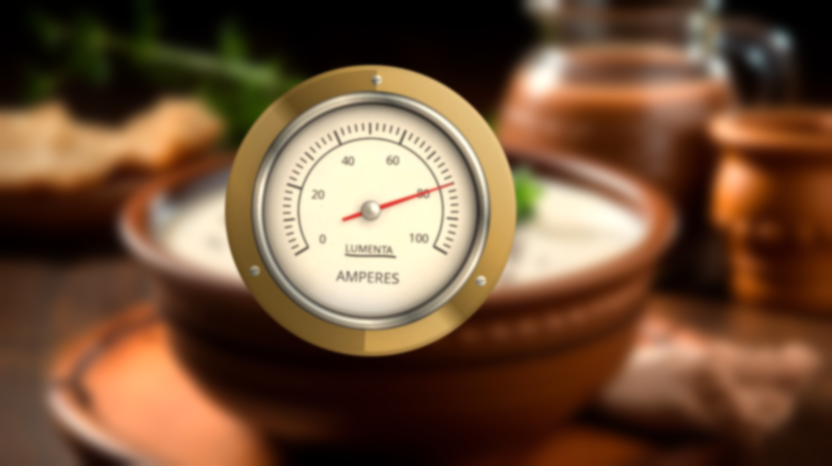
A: **80** A
